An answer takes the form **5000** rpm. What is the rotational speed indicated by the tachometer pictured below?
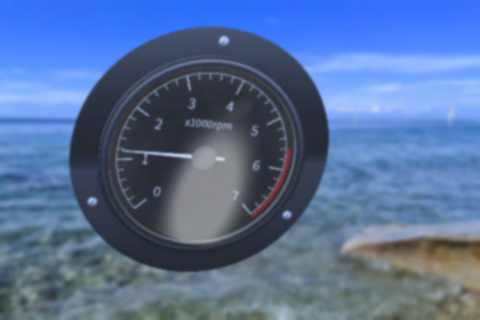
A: **1200** rpm
